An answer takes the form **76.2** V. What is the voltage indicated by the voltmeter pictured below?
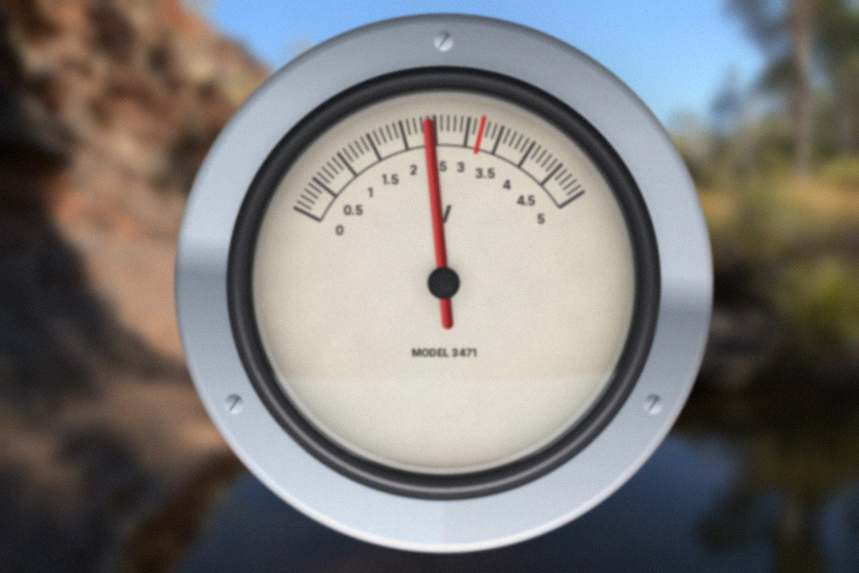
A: **2.4** V
